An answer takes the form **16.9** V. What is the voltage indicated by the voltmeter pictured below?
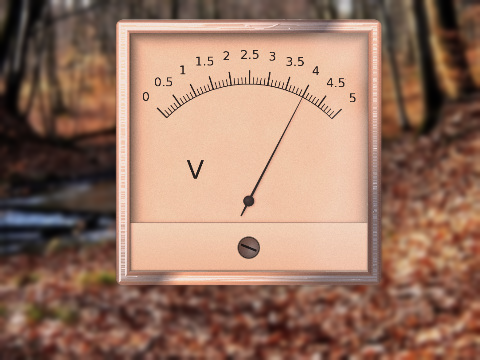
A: **4** V
